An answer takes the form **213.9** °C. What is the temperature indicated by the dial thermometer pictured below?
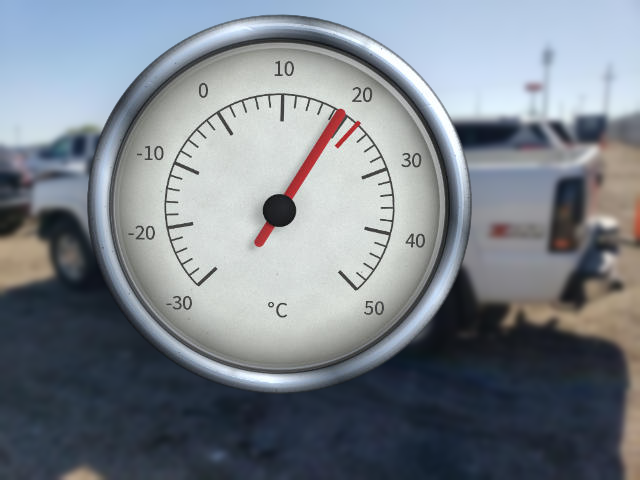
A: **19** °C
